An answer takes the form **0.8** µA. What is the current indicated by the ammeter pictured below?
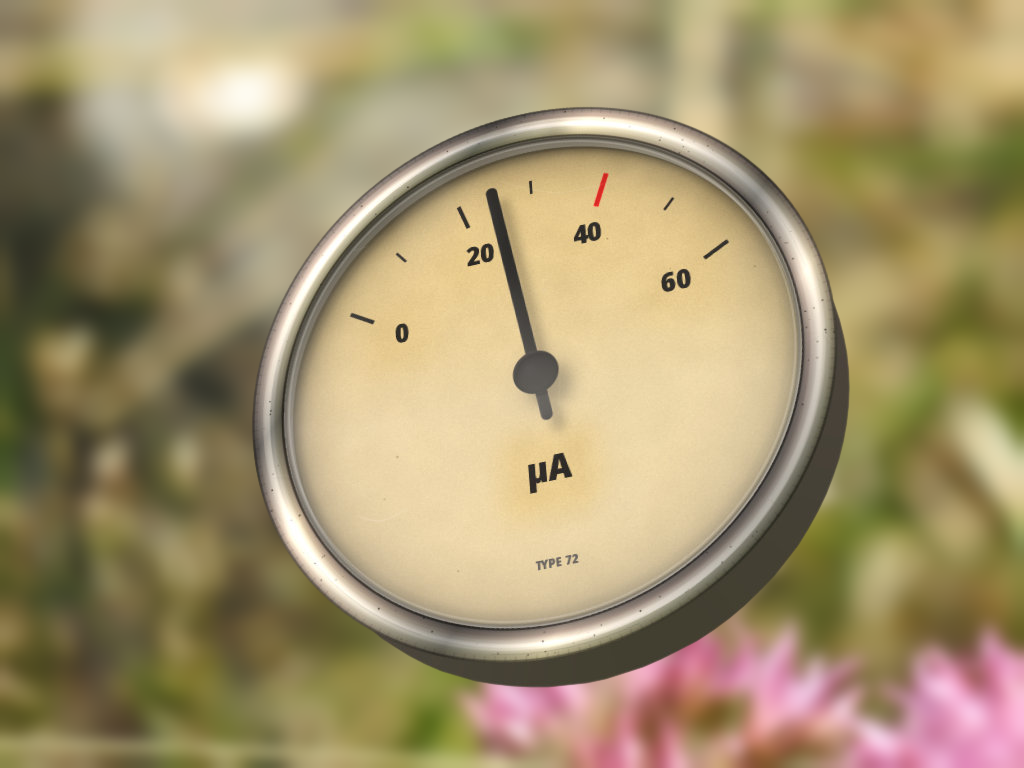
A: **25** µA
